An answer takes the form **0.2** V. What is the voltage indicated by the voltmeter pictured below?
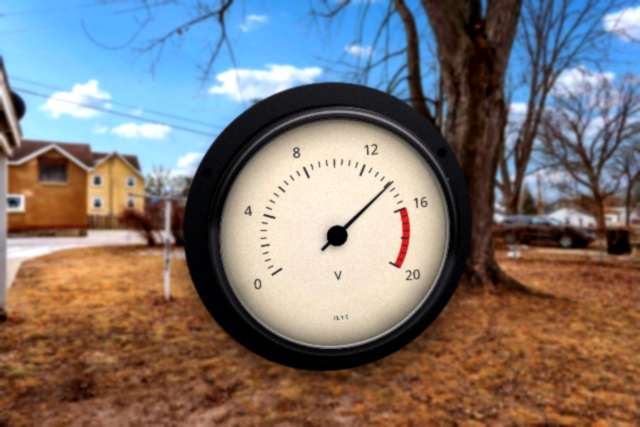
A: **14** V
